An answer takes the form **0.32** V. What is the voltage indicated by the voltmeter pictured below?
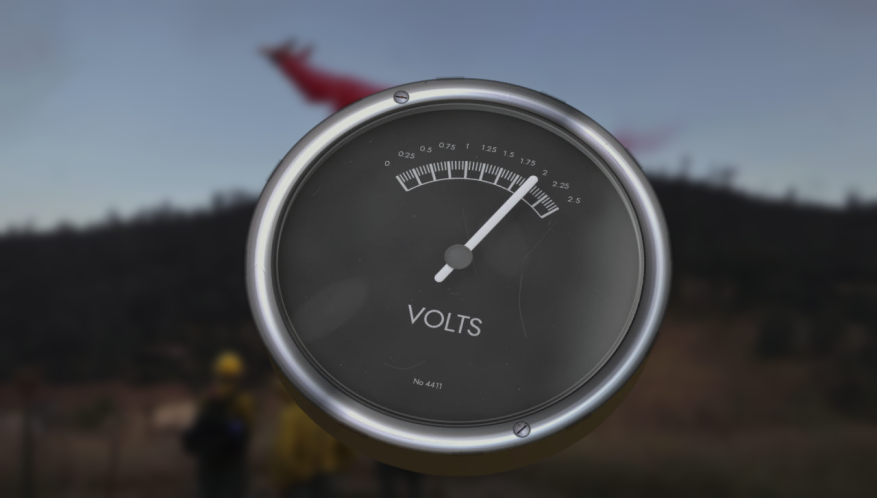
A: **2** V
